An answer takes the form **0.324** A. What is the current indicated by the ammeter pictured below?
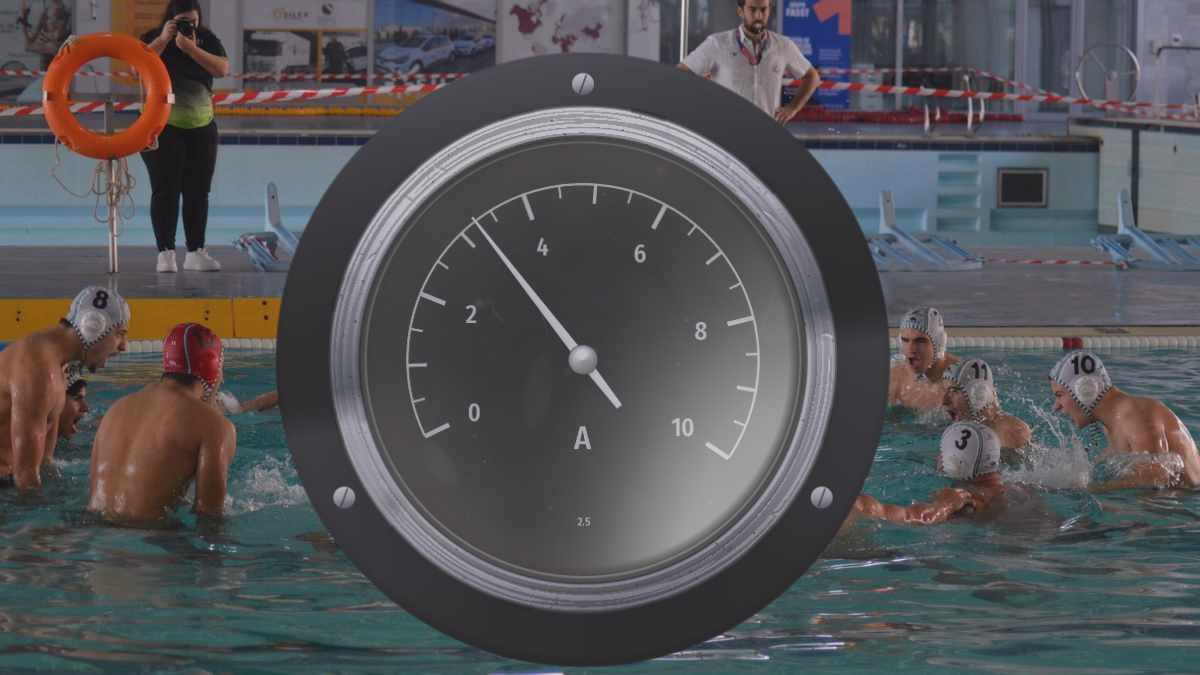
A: **3.25** A
